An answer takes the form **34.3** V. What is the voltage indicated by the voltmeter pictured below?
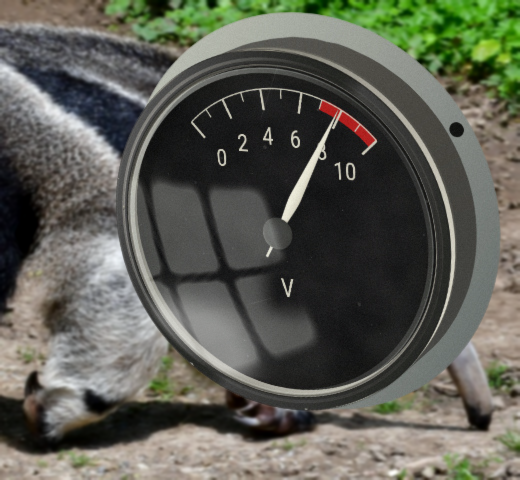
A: **8** V
